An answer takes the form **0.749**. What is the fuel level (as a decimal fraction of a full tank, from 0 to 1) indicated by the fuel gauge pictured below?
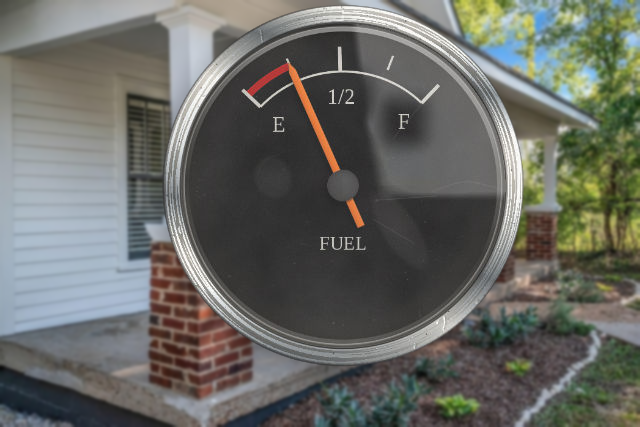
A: **0.25**
